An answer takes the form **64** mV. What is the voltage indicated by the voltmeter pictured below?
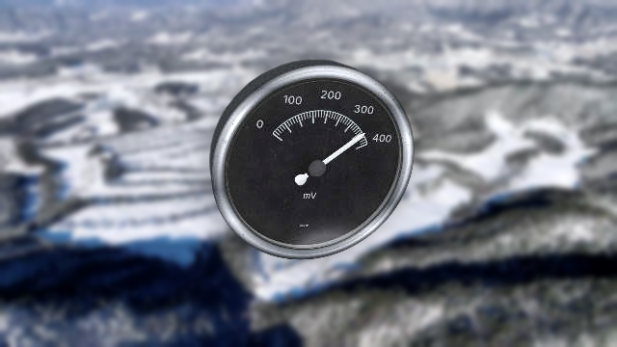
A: **350** mV
